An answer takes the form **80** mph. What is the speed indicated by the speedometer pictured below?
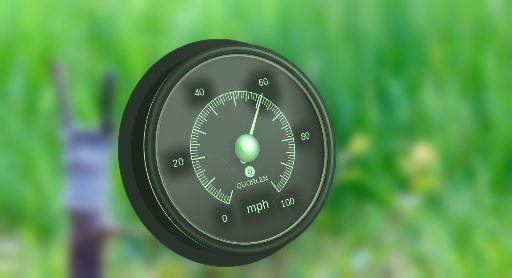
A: **60** mph
